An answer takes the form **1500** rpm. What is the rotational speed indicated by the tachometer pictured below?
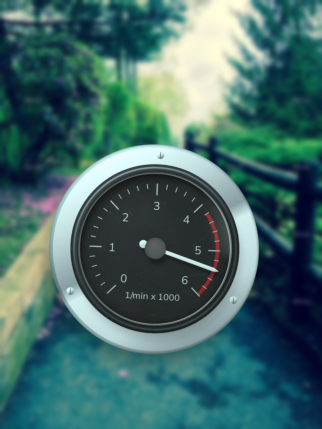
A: **5400** rpm
